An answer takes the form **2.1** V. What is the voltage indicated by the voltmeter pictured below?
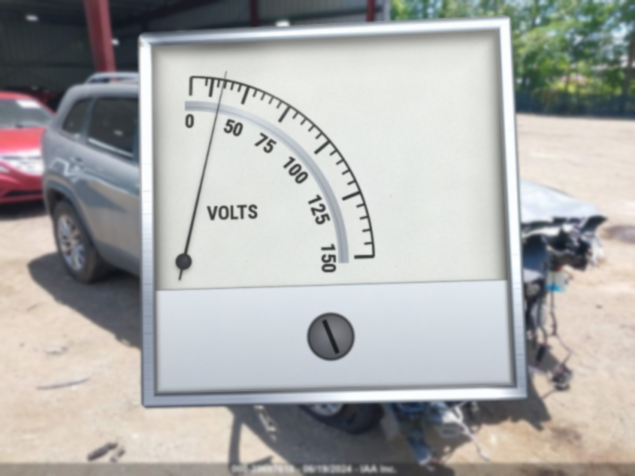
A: **35** V
